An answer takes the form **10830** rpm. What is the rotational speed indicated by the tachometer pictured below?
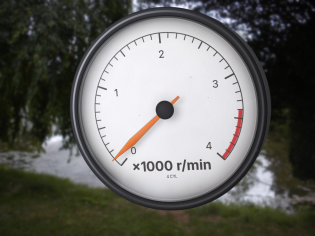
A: **100** rpm
